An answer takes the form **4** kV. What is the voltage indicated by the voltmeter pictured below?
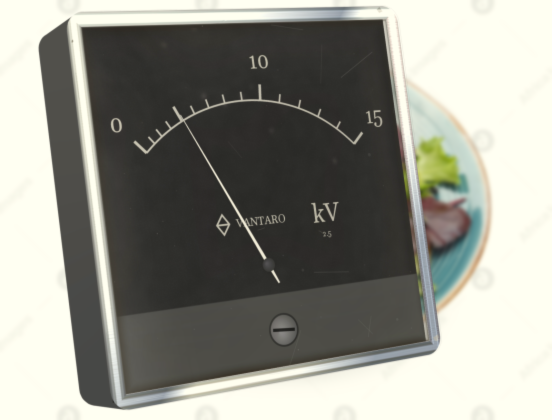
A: **5** kV
